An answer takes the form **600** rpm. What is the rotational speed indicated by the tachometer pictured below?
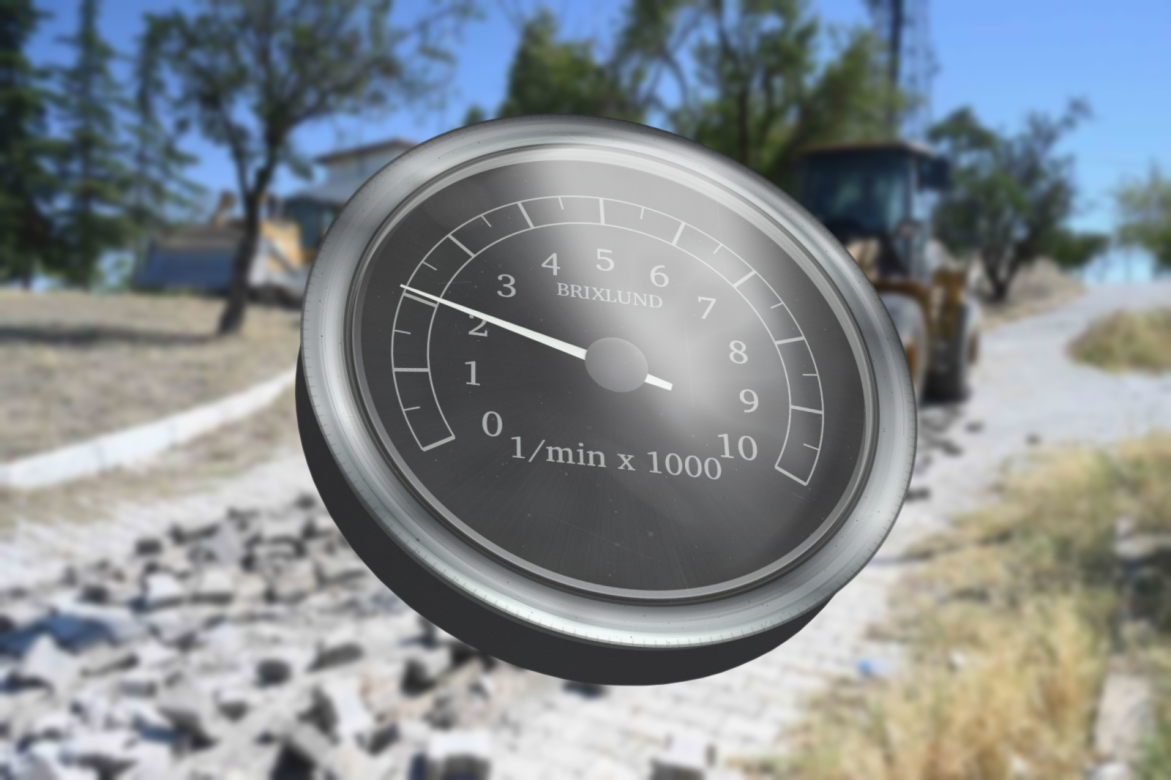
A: **2000** rpm
